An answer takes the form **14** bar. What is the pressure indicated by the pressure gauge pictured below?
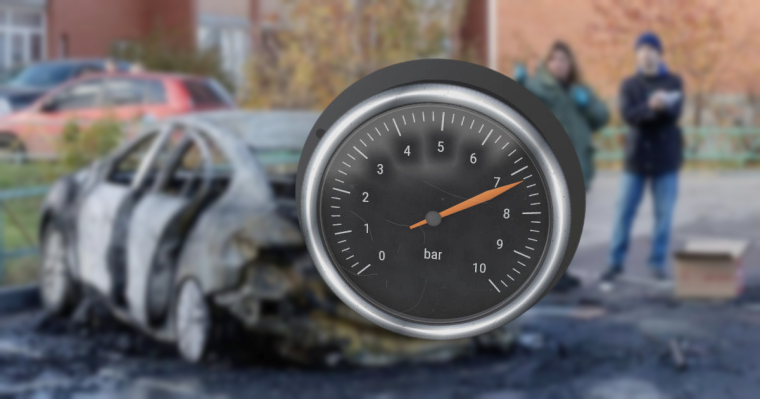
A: **7.2** bar
